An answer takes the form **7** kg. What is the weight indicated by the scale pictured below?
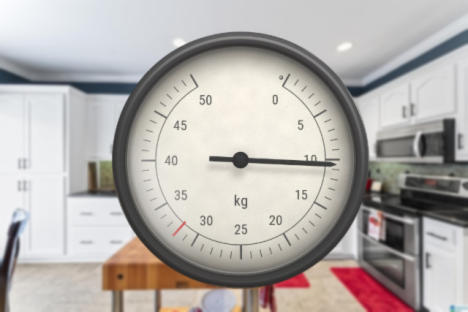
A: **10.5** kg
